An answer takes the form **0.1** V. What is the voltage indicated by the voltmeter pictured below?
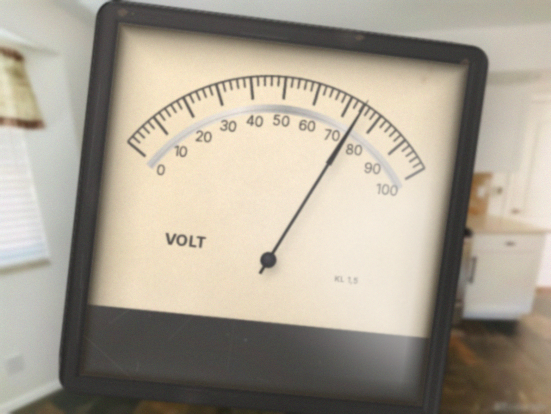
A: **74** V
